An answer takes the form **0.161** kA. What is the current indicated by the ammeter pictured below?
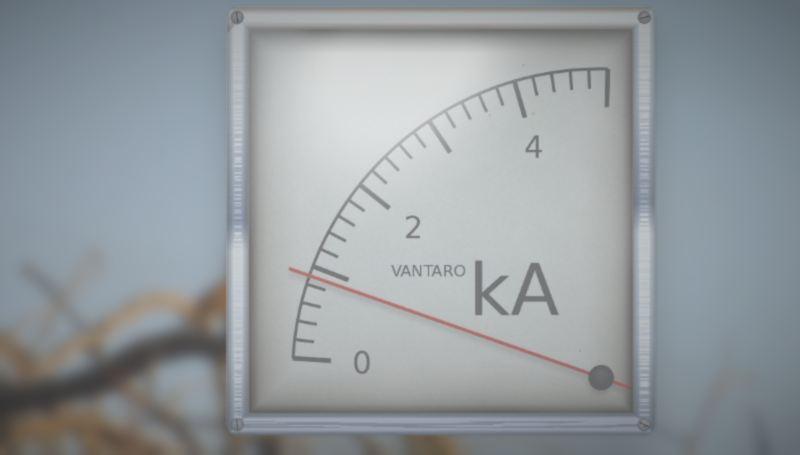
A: **0.9** kA
